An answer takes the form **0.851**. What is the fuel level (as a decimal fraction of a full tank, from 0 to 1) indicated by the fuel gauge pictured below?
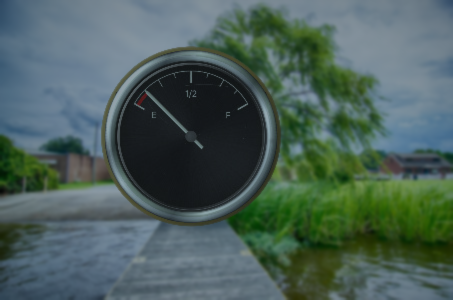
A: **0.125**
